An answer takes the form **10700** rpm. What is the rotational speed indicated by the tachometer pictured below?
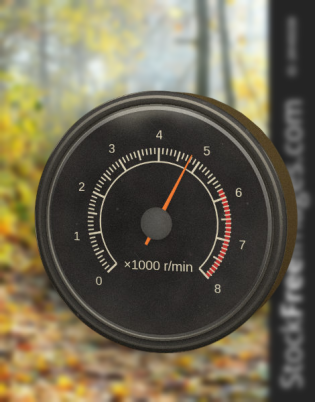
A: **4800** rpm
